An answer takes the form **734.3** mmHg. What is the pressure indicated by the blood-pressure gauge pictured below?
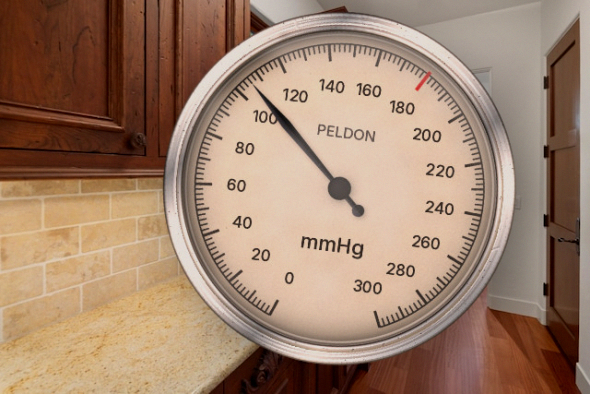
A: **106** mmHg
